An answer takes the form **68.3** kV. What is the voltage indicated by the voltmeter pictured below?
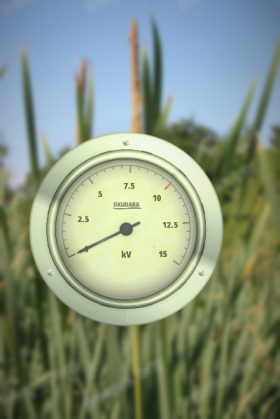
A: **0** kV
